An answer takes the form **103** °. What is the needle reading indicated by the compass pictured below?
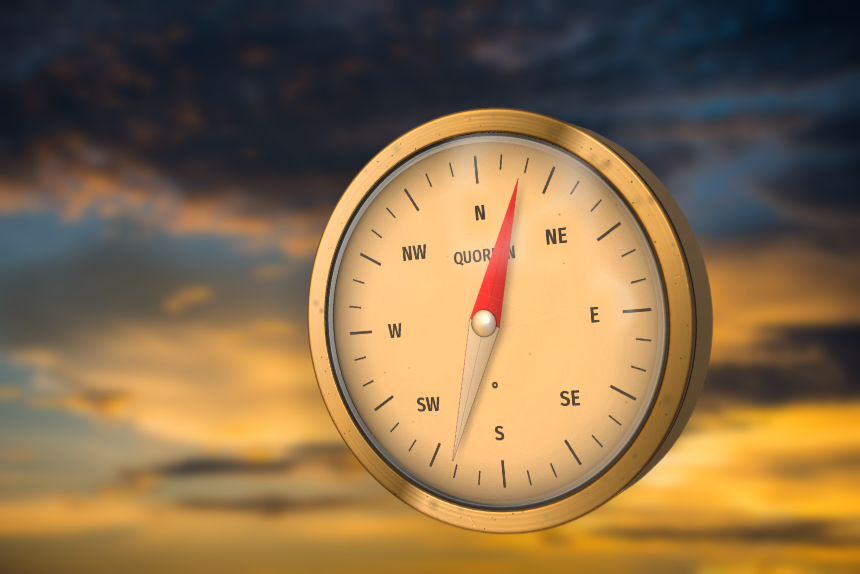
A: **20** °
